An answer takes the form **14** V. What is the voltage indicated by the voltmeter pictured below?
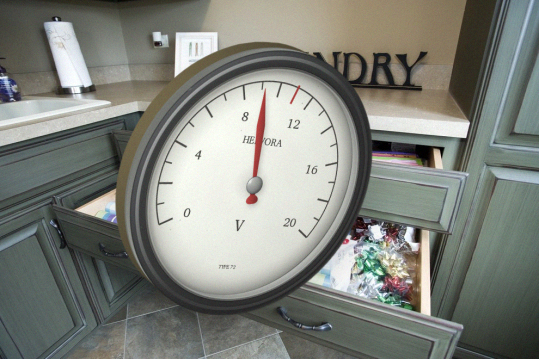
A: **9** V
